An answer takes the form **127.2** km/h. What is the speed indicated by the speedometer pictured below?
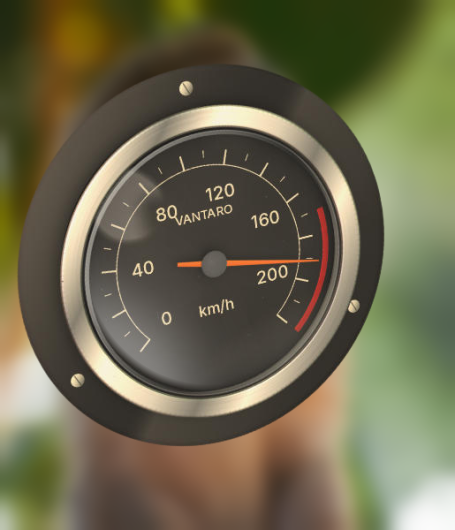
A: **190** km/h
